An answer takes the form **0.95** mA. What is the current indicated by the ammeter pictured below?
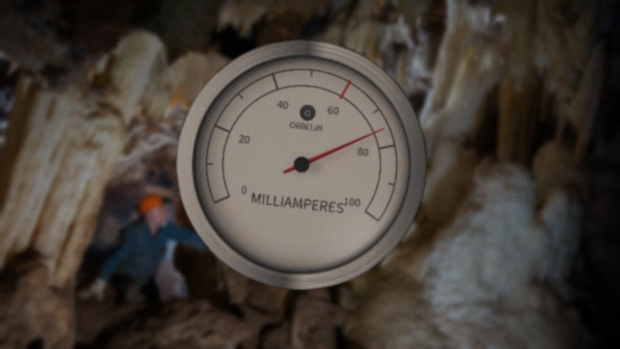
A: **75** mA
